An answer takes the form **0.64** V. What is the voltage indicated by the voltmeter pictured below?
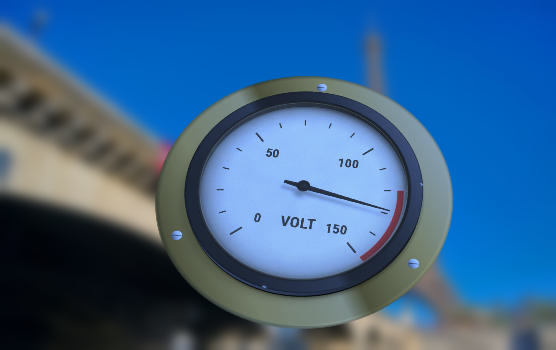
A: **130** V
